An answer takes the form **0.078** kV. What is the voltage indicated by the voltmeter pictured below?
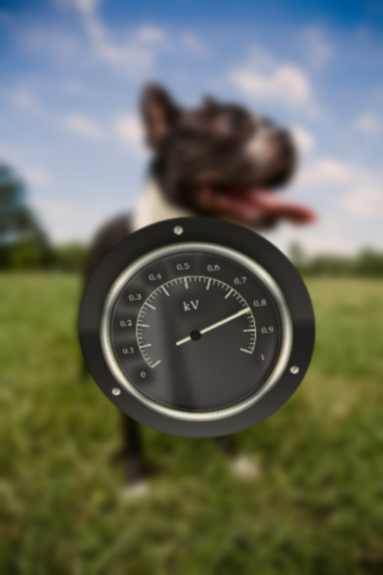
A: **0.8** kV
